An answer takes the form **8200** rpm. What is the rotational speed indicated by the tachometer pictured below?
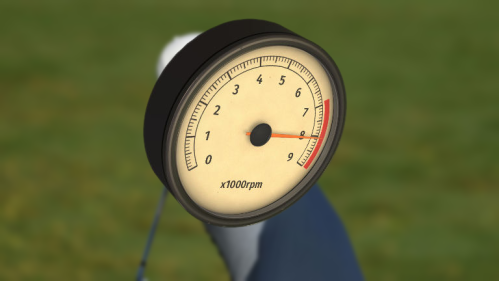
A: **8000** rpm
